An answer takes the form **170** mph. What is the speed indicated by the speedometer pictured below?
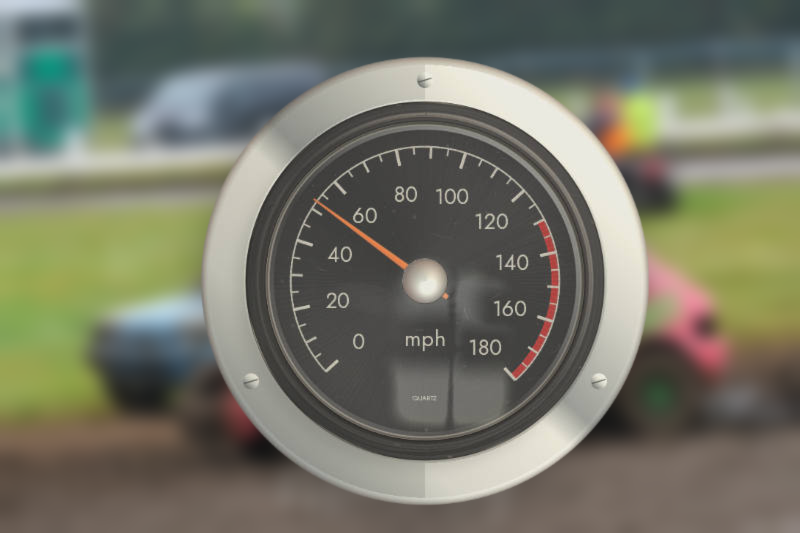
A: **52.5** mph
